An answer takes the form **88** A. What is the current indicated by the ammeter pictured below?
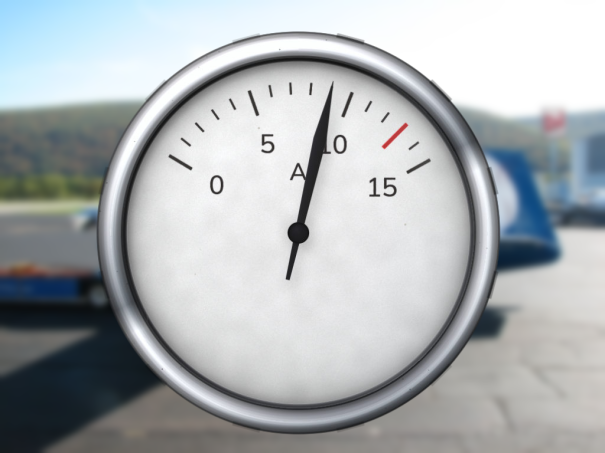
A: **9** A
